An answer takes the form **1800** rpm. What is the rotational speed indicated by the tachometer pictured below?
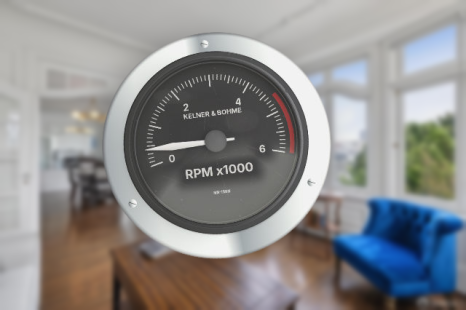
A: **400** rpm
